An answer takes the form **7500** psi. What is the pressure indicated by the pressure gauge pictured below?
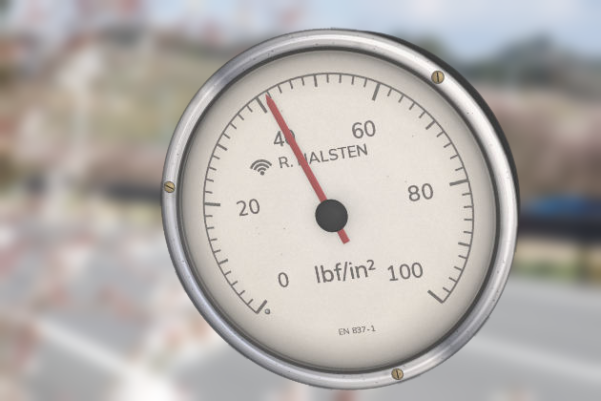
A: **42** psi
